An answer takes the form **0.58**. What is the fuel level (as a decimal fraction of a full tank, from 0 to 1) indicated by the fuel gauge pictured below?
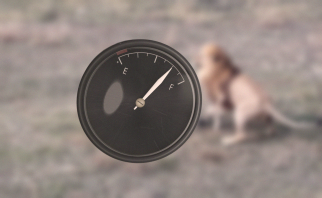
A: **0.75**
